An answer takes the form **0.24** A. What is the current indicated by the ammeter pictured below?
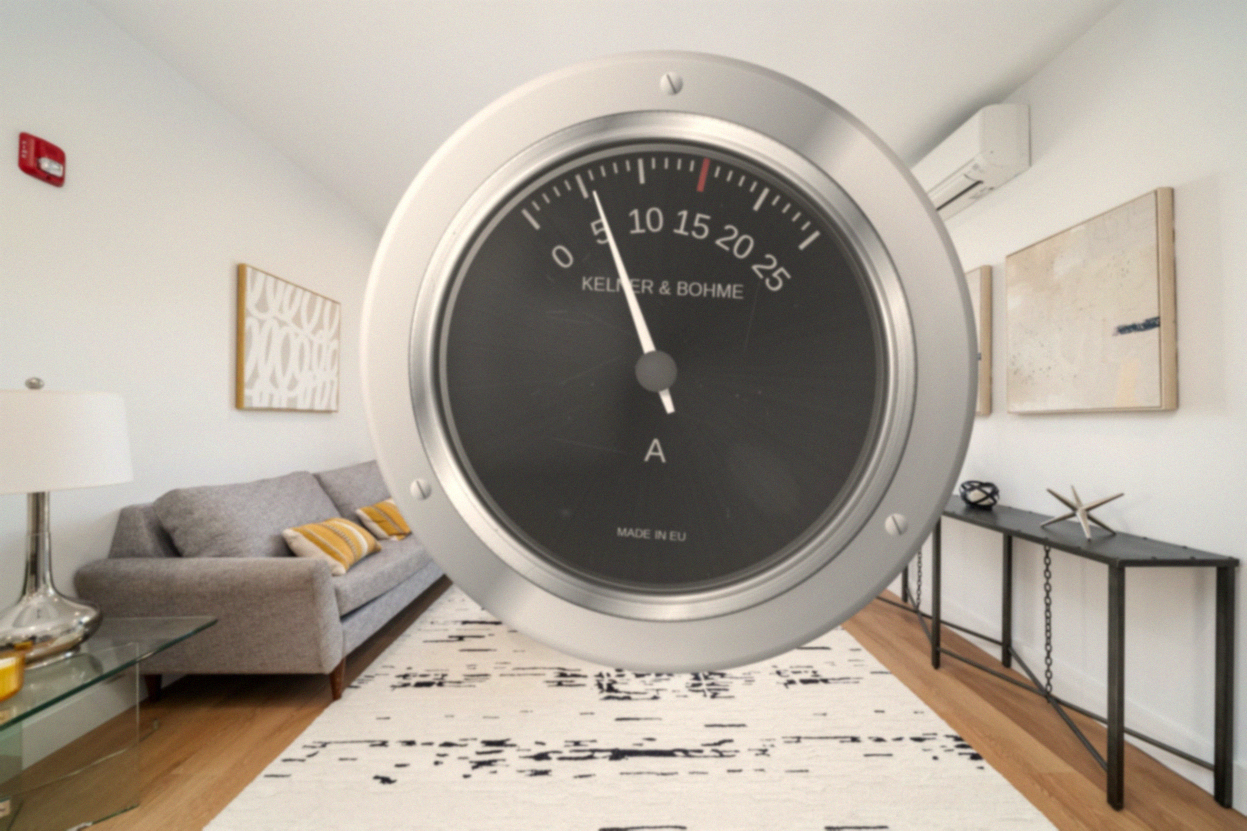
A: **6** A
